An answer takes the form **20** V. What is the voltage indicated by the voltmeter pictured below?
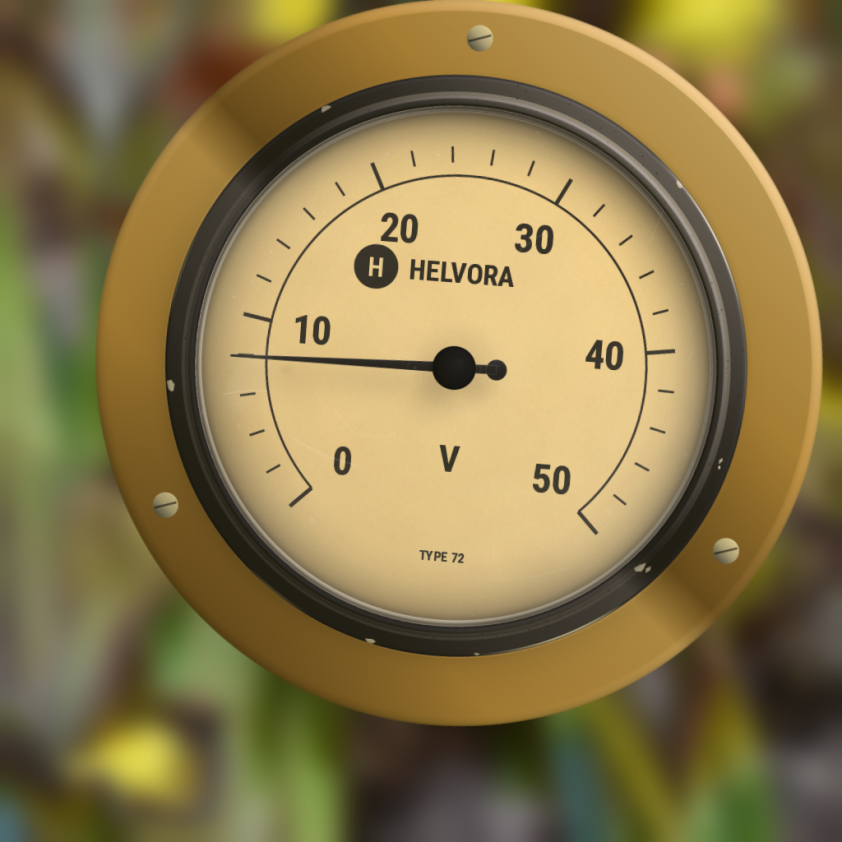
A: **8** V
